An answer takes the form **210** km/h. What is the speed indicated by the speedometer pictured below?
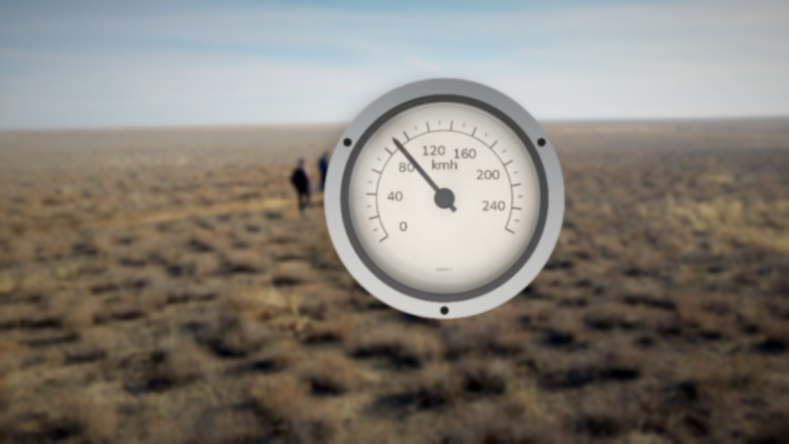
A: **90** km/h
